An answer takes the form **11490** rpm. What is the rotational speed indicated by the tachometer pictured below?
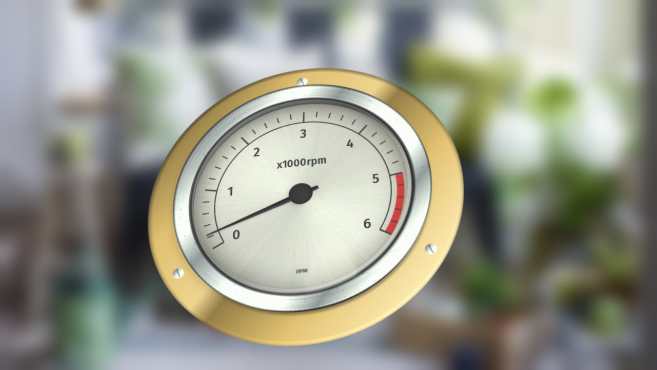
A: **200** rpm
